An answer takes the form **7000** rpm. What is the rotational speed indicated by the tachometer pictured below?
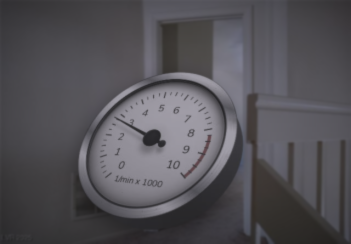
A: **2750** rpm
